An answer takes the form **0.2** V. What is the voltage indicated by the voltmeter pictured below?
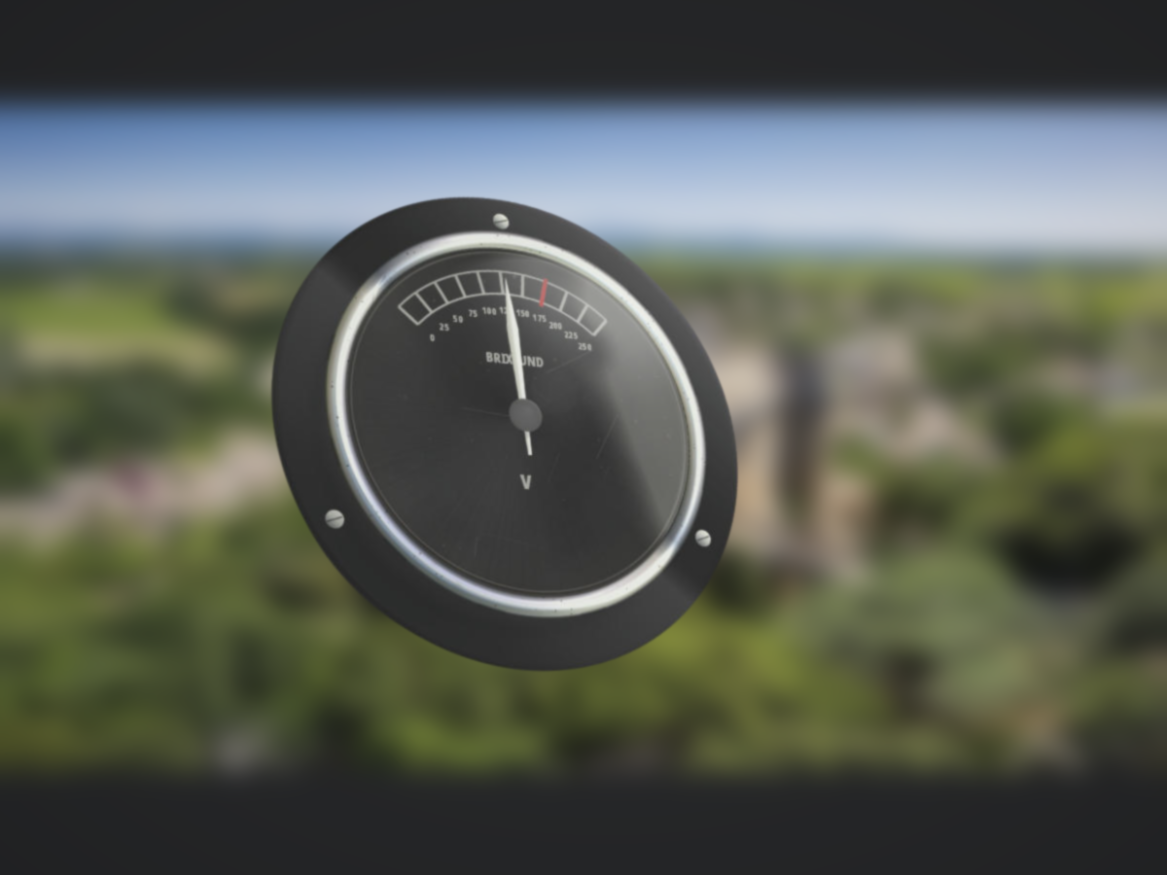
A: **125** V
